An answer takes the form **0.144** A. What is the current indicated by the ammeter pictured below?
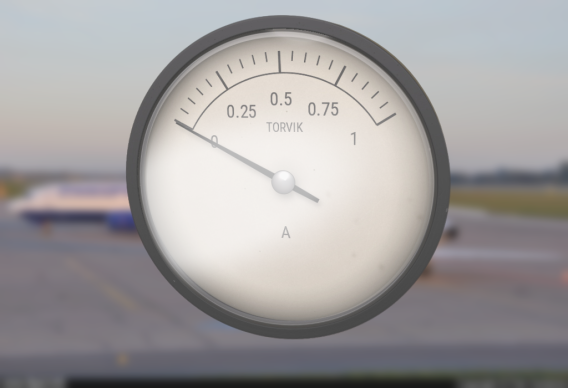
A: **0** A
